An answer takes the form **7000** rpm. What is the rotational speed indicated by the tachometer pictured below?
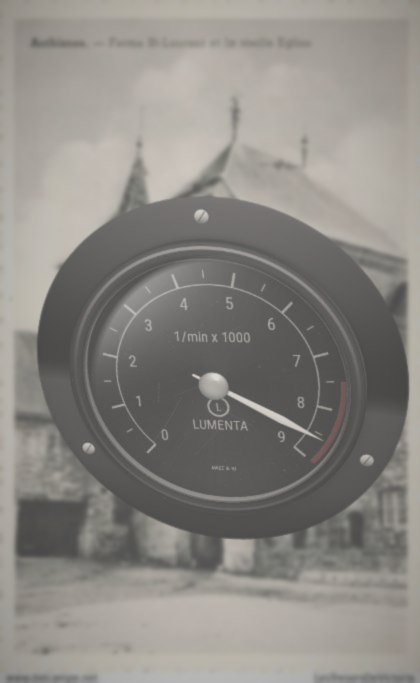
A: **8500** rpm
